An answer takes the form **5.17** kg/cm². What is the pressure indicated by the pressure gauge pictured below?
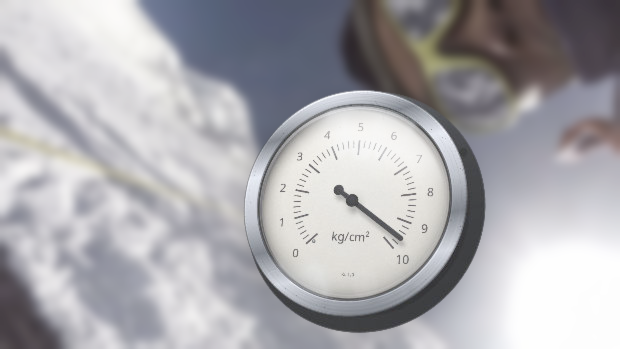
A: **9.6** kg/cm²
